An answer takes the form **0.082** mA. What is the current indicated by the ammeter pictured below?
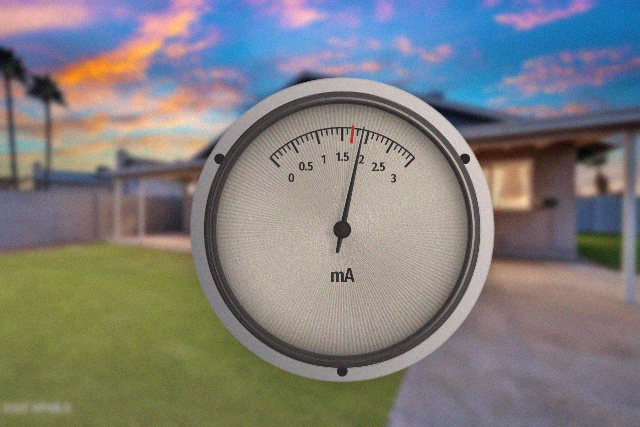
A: **1.9** mA
